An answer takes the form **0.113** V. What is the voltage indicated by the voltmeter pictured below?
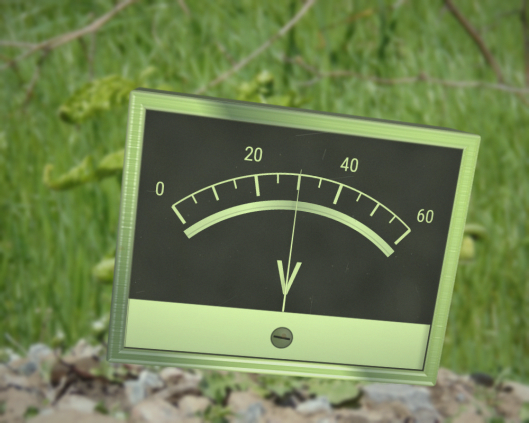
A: **30** V
